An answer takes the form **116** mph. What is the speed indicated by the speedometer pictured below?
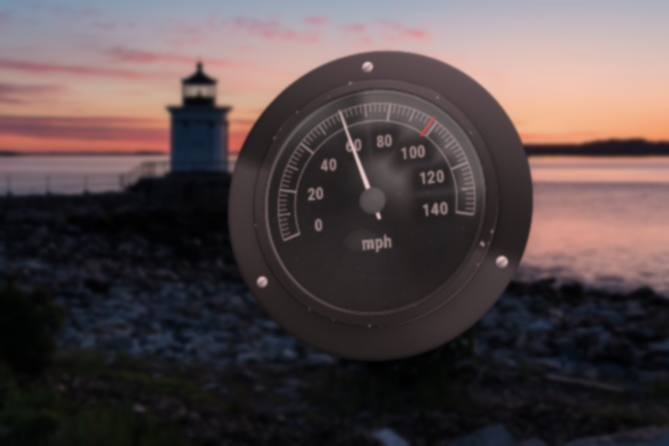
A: **60** mph
